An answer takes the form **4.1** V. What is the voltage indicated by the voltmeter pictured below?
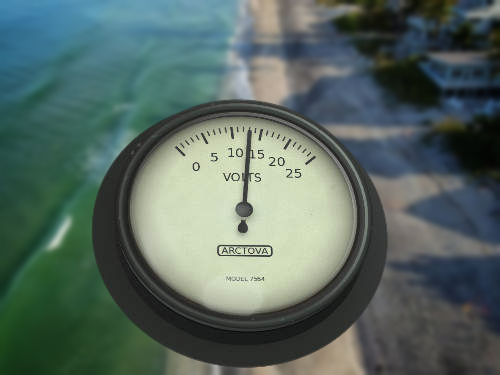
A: **13** V
